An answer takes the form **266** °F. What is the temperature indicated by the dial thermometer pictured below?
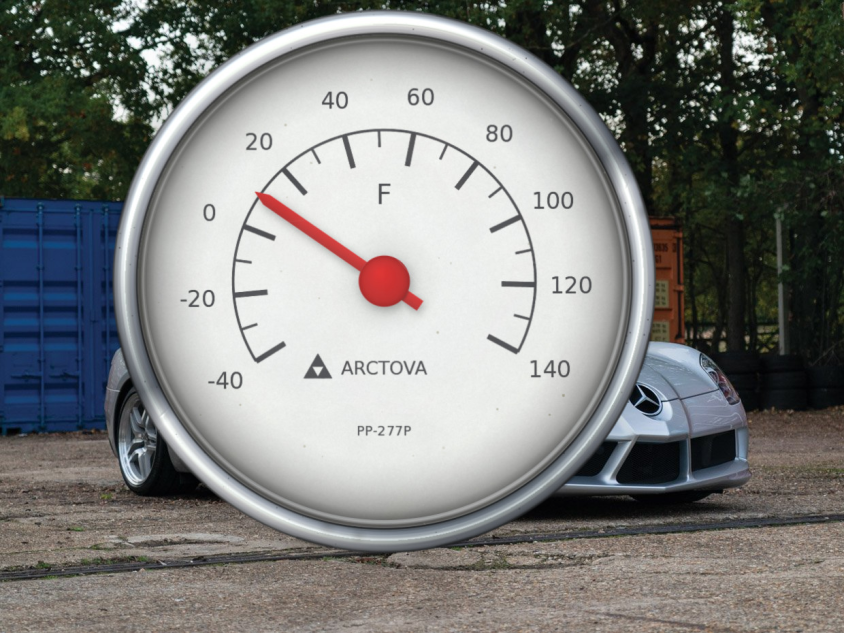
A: **10** °F
